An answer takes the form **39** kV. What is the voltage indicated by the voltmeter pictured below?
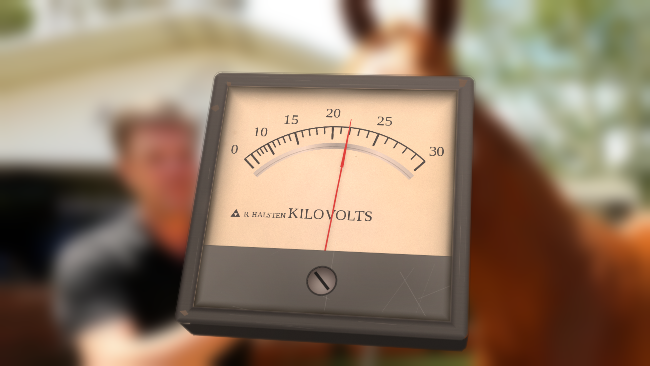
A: **22** kV
